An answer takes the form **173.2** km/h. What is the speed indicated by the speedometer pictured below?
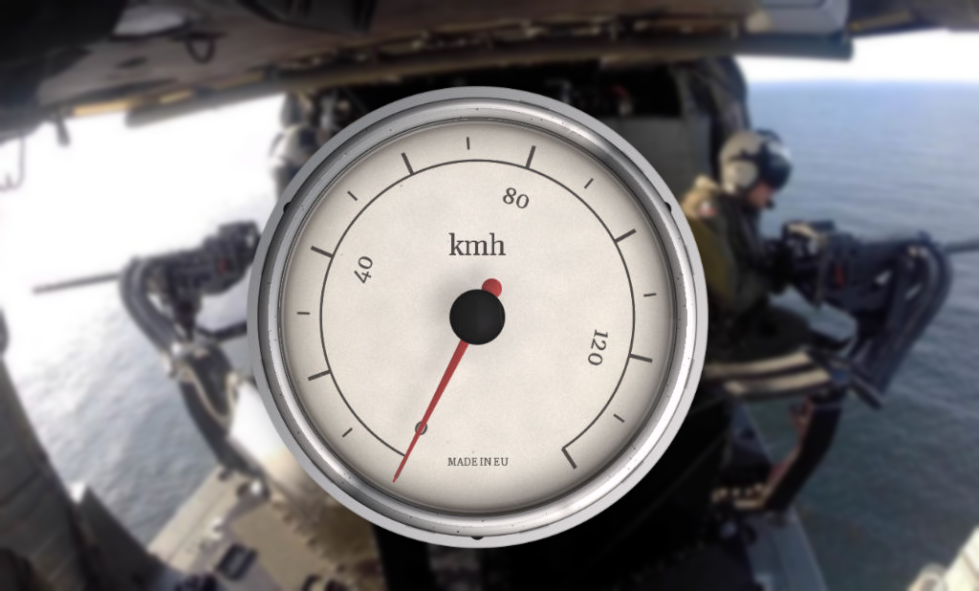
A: **0** km/h
